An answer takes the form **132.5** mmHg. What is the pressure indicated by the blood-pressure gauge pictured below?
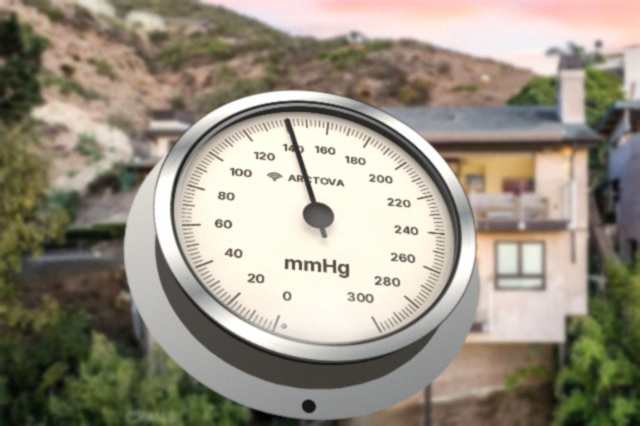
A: **140** mmHg
